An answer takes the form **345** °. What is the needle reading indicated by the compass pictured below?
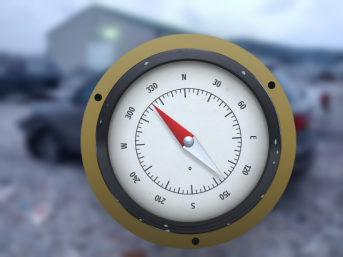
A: **320** °
